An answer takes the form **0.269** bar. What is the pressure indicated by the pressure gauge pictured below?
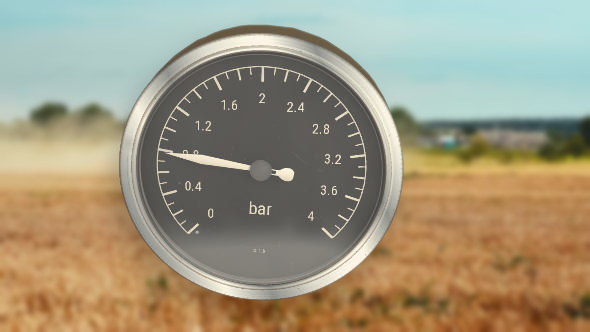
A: **0.8** bar
